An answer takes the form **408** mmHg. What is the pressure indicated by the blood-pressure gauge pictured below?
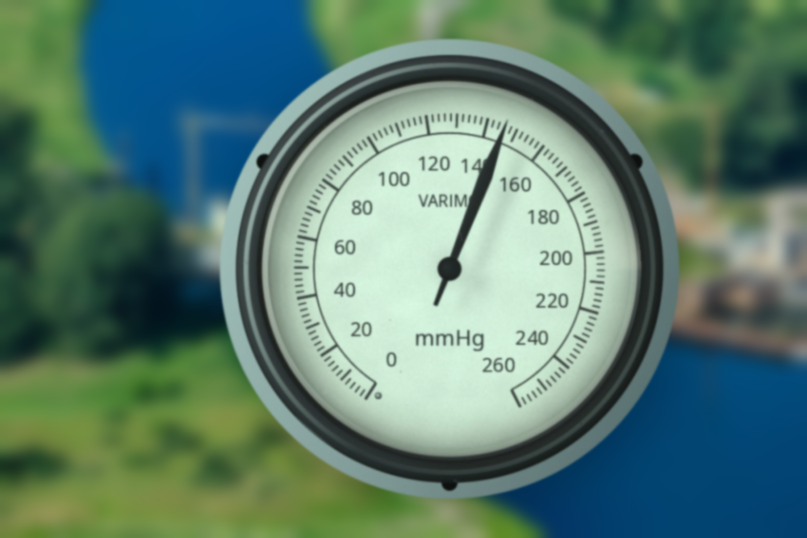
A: **146** mmHg
